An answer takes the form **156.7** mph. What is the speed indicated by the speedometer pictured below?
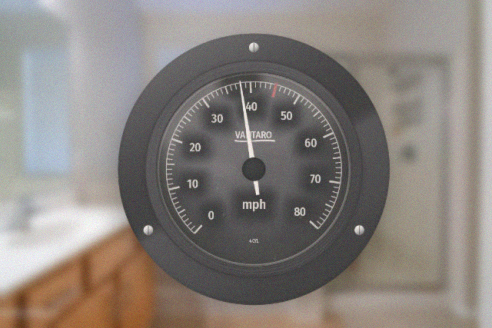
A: **38** mph
